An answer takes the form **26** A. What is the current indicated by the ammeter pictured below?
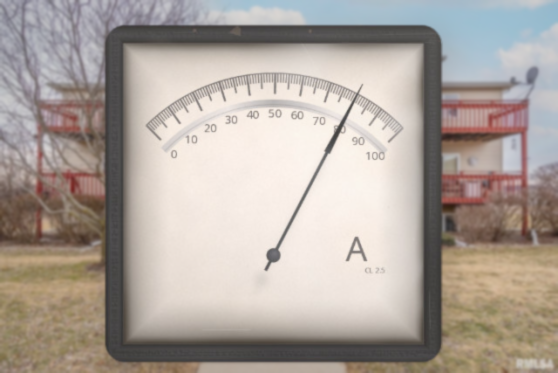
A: **80** A
